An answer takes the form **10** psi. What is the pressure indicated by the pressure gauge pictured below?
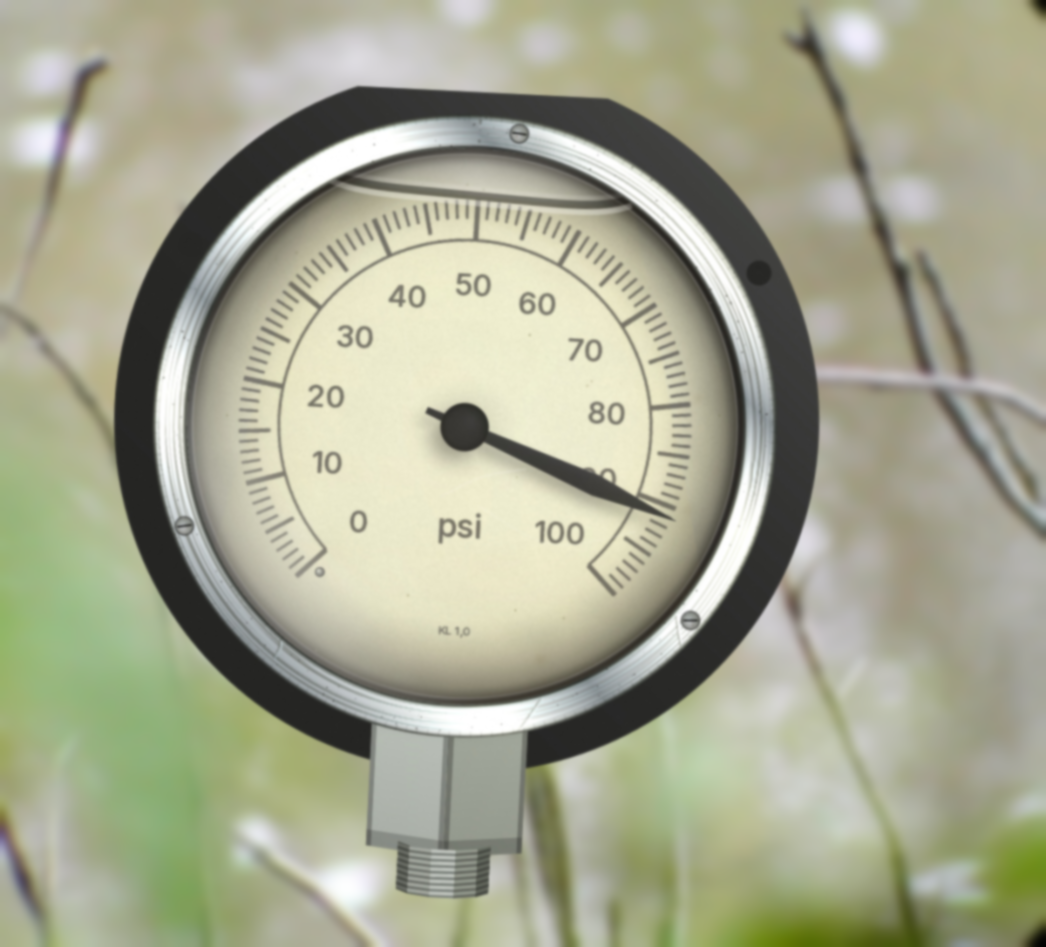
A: **91** psi
